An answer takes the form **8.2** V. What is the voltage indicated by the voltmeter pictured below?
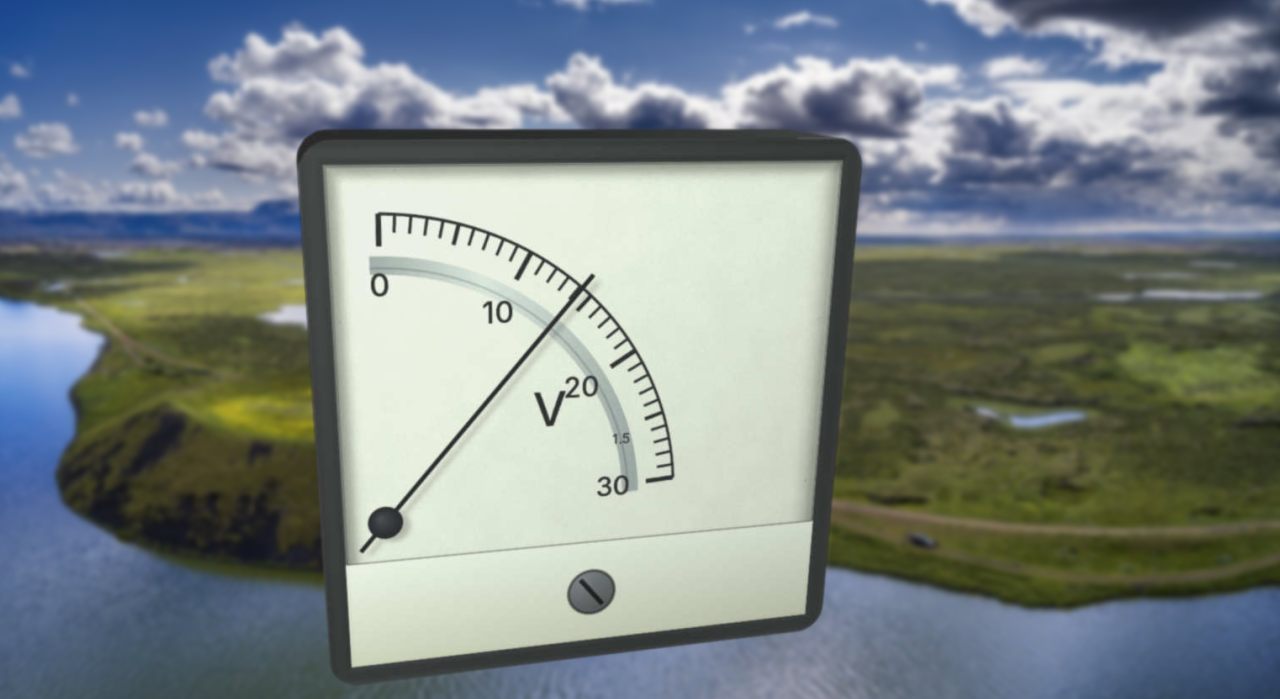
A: **14** V
